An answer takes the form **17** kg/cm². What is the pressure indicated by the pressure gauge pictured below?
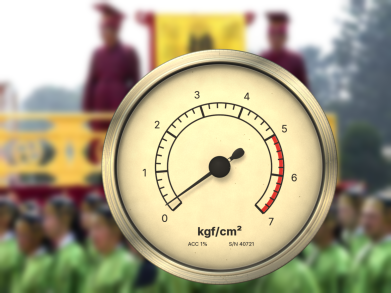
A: **0.2** kg/cm²
